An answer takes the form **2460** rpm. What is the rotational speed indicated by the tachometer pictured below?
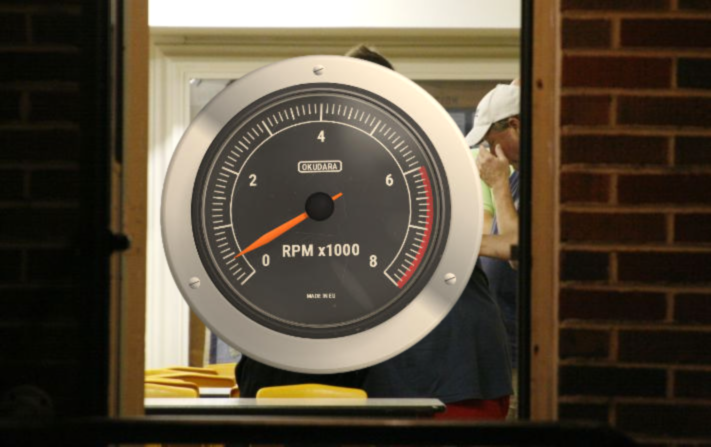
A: **400** rpm
